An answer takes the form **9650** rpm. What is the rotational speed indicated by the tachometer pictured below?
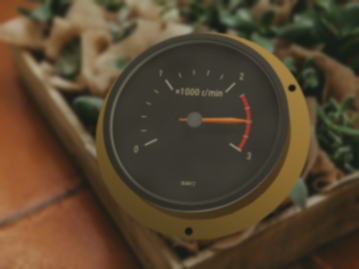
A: **2600** rpm
